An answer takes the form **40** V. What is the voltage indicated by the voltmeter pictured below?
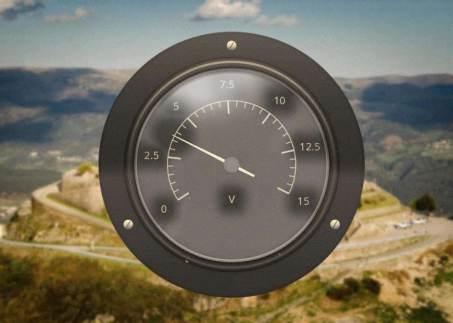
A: **3.75** V
